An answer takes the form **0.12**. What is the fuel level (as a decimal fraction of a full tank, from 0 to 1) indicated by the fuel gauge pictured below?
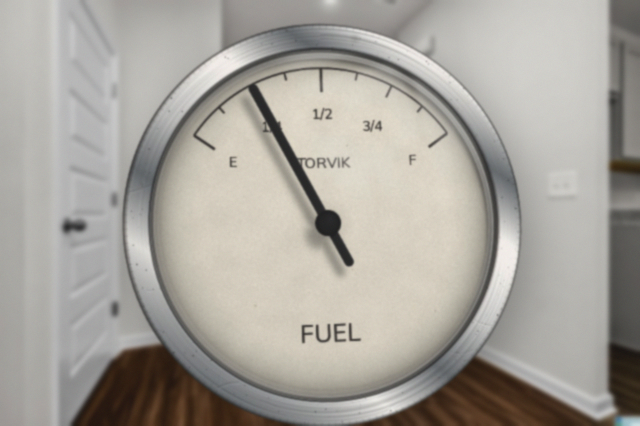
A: **0.25**
